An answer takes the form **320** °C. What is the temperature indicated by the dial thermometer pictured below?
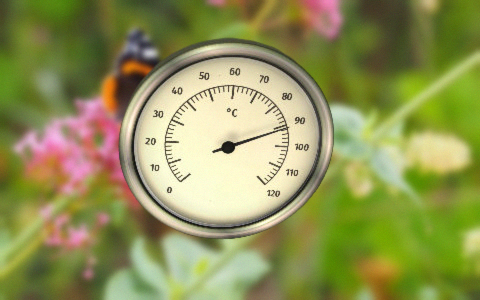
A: **90** °C
